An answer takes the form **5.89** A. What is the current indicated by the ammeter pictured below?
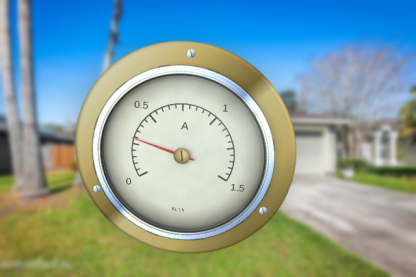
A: **0.3** A
